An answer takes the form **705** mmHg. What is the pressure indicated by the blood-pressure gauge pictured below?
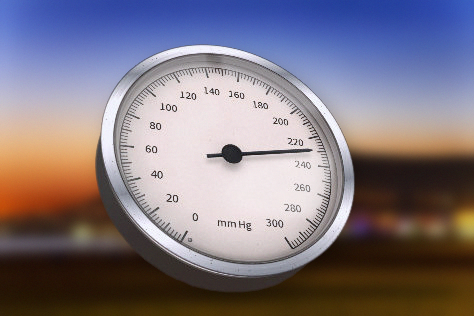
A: **230** mmHg
